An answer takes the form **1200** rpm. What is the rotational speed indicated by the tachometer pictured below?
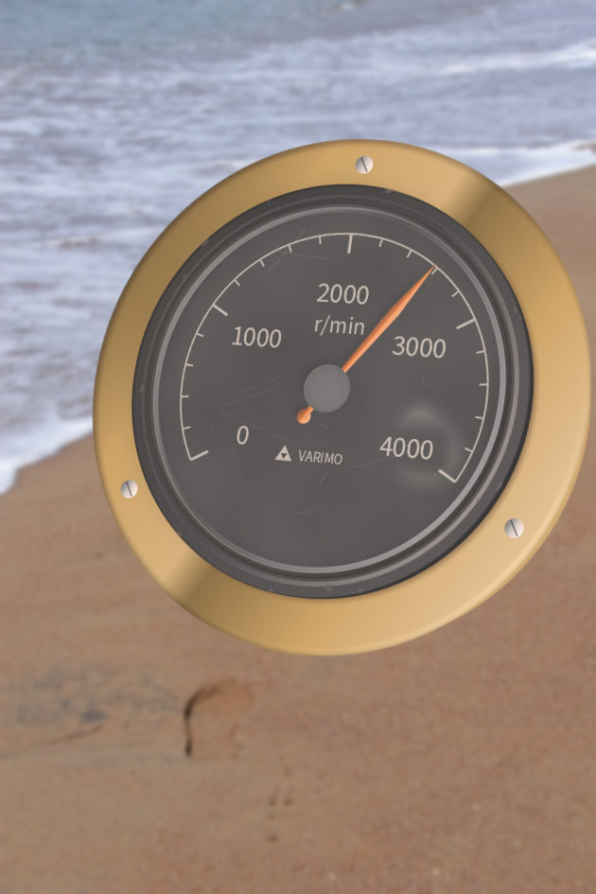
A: **2600** rpm
